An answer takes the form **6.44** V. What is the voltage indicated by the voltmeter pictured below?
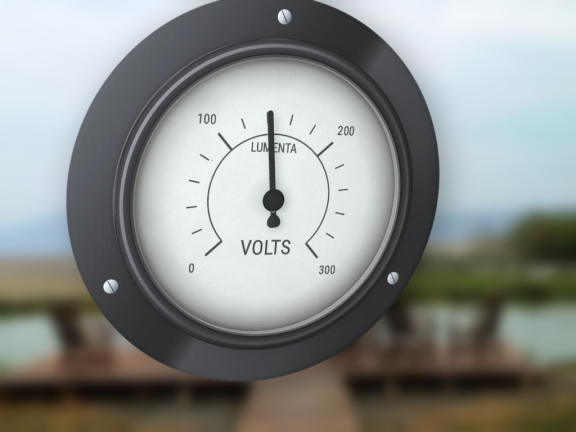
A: **140** V
